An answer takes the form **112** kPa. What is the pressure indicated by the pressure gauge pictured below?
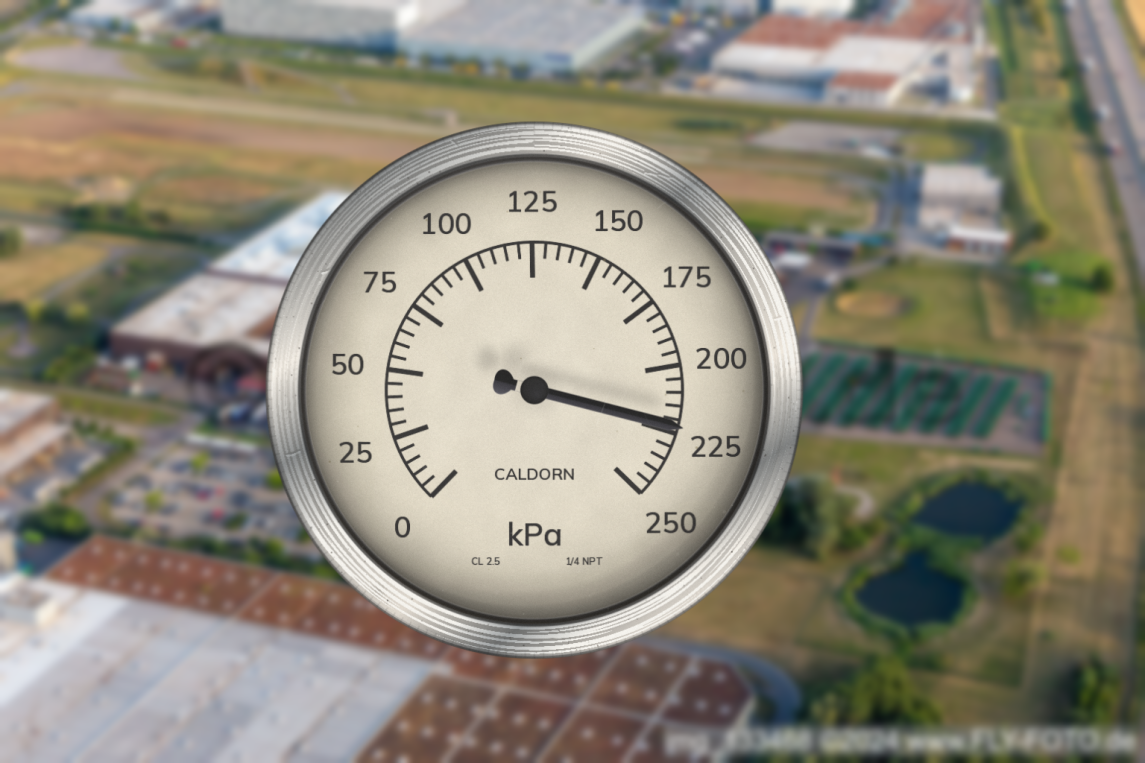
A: **222.5** kPa
